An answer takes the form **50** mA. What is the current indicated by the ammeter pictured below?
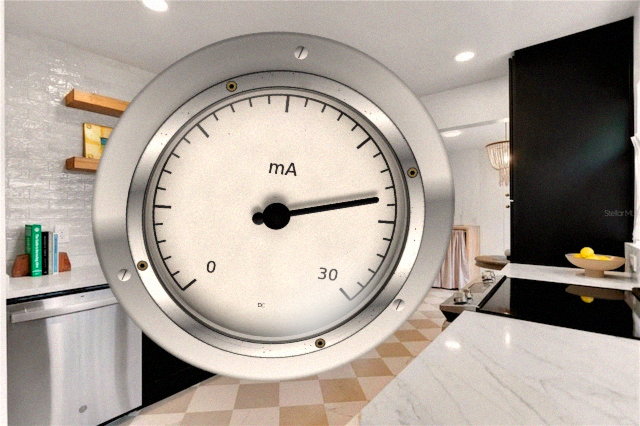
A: **23.5** mA
